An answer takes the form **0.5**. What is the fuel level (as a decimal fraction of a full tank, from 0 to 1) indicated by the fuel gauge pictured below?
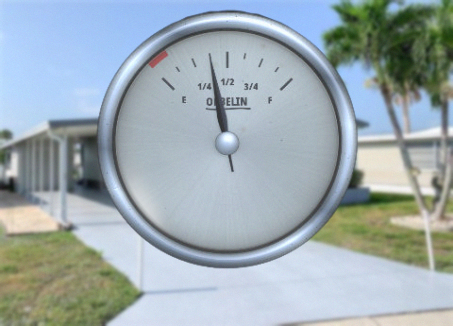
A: **0.375**
